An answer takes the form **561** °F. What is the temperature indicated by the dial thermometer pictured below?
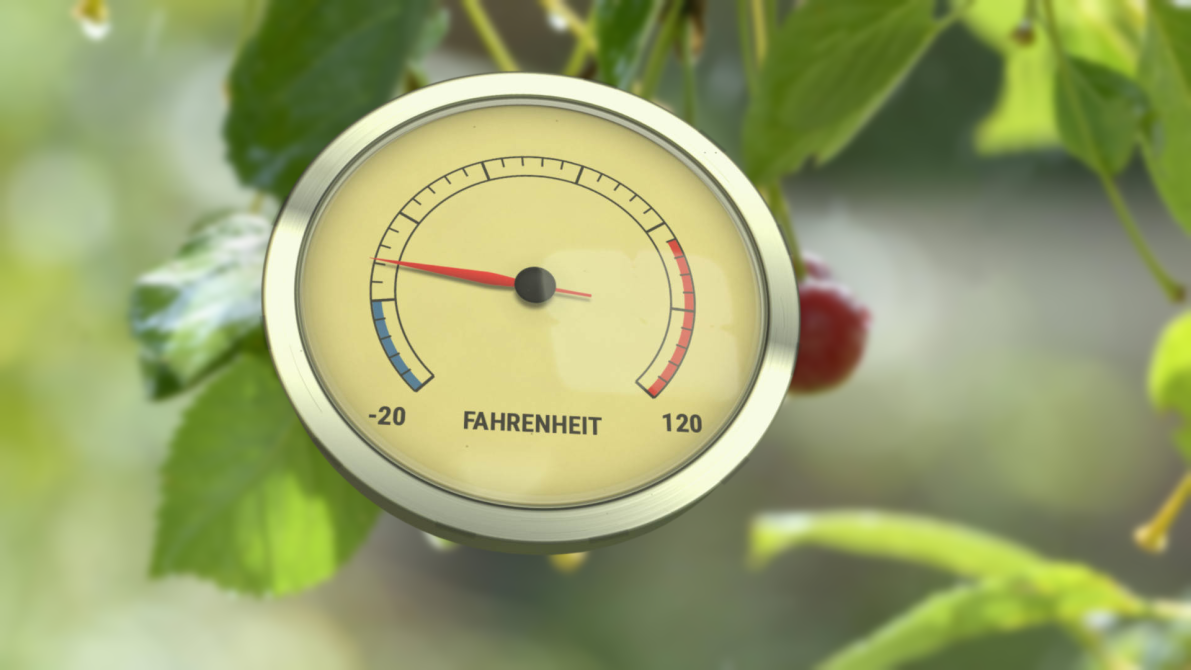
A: **8** °F
